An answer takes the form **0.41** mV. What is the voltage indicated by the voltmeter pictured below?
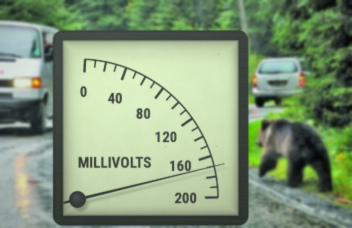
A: **170** mV
